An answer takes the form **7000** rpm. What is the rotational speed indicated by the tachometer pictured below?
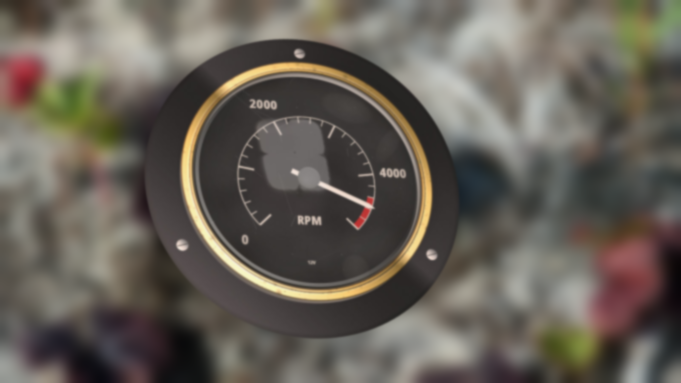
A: **4600** rpm
